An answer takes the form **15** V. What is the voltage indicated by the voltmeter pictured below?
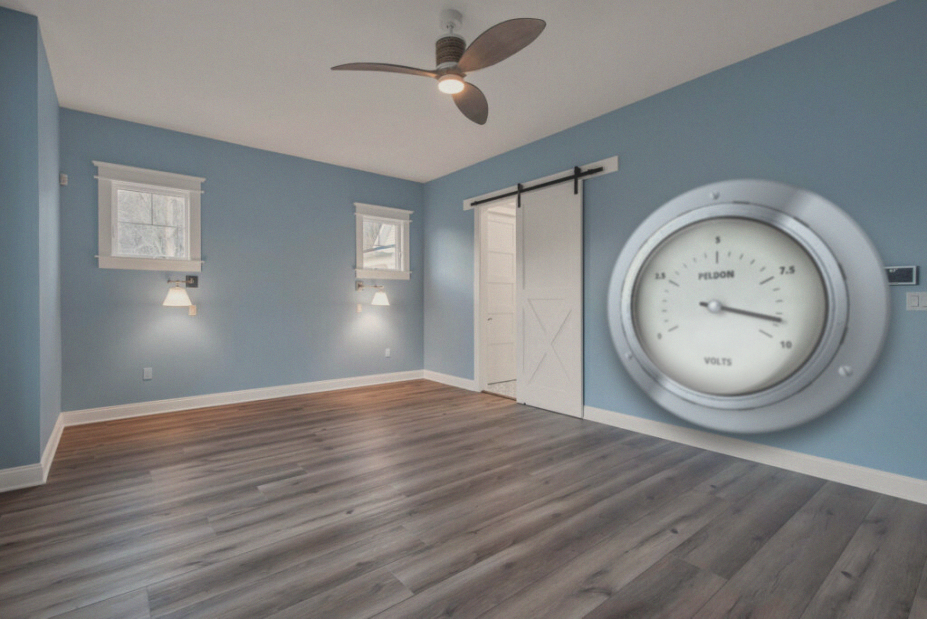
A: **9.25** V
